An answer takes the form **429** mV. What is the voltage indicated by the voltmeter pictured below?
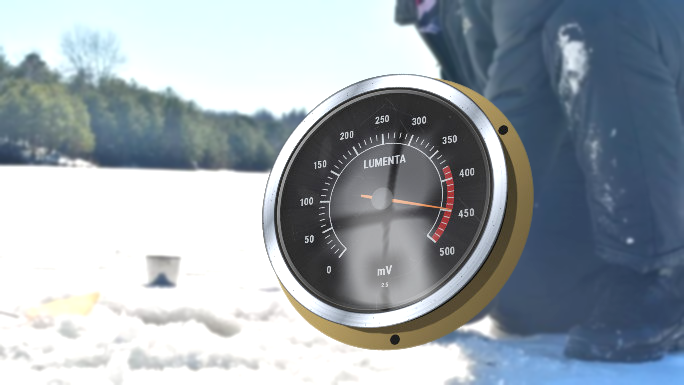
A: **450** mV
